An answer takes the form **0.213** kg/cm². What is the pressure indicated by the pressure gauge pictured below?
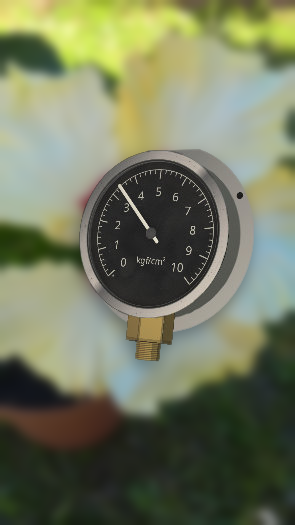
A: **3.4** kg/cm²
